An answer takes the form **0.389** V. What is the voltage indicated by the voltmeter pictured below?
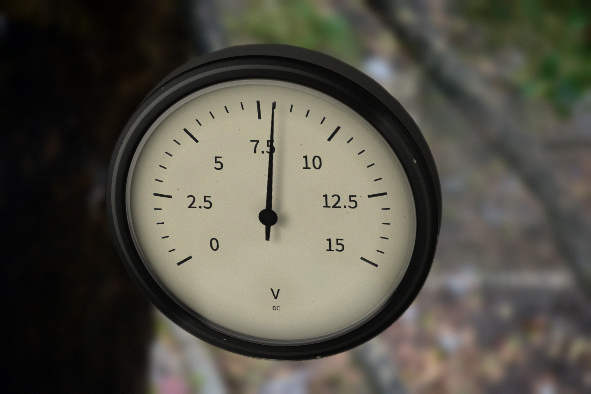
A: **8** V
